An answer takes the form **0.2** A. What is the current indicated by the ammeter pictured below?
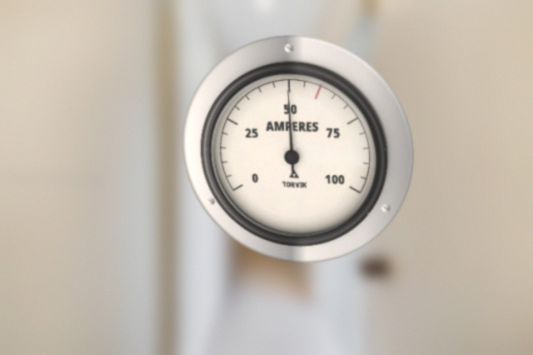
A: **50** A
